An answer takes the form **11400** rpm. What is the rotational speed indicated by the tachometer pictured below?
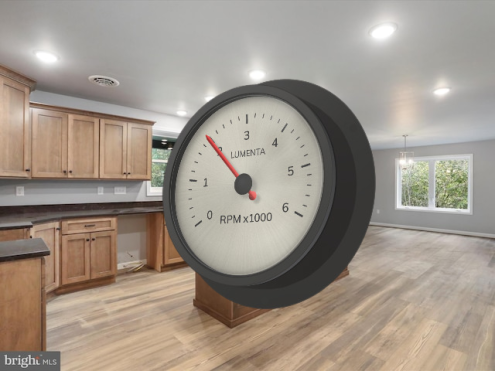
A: **2000** rpm
